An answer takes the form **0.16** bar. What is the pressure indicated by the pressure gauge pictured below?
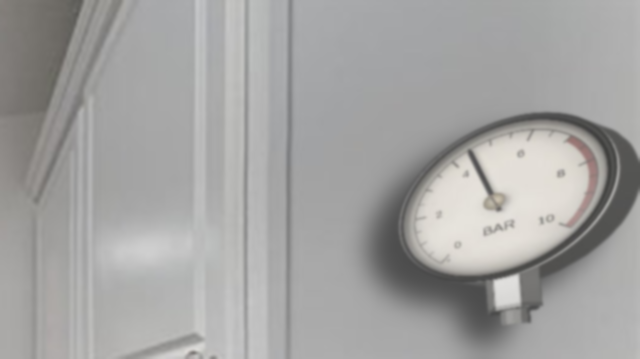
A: **4.5** bar
